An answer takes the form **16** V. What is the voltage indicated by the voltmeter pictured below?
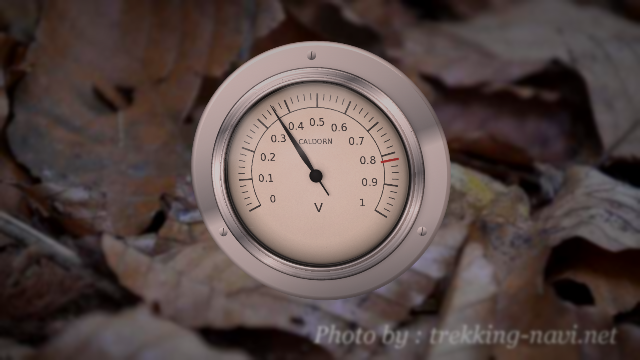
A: **0.36** V
